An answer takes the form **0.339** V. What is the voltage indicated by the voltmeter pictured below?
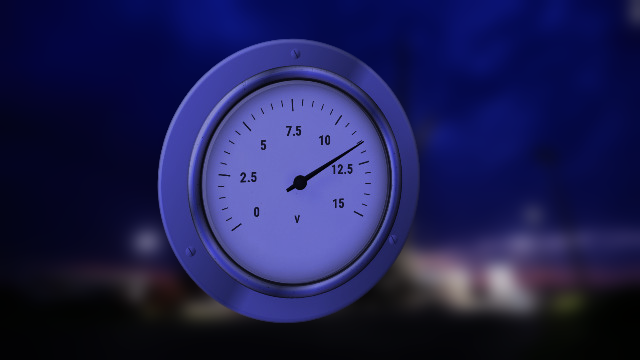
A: **11.5** V
